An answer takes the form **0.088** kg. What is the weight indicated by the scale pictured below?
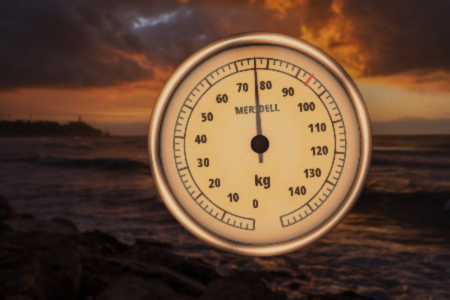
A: **76** kg
